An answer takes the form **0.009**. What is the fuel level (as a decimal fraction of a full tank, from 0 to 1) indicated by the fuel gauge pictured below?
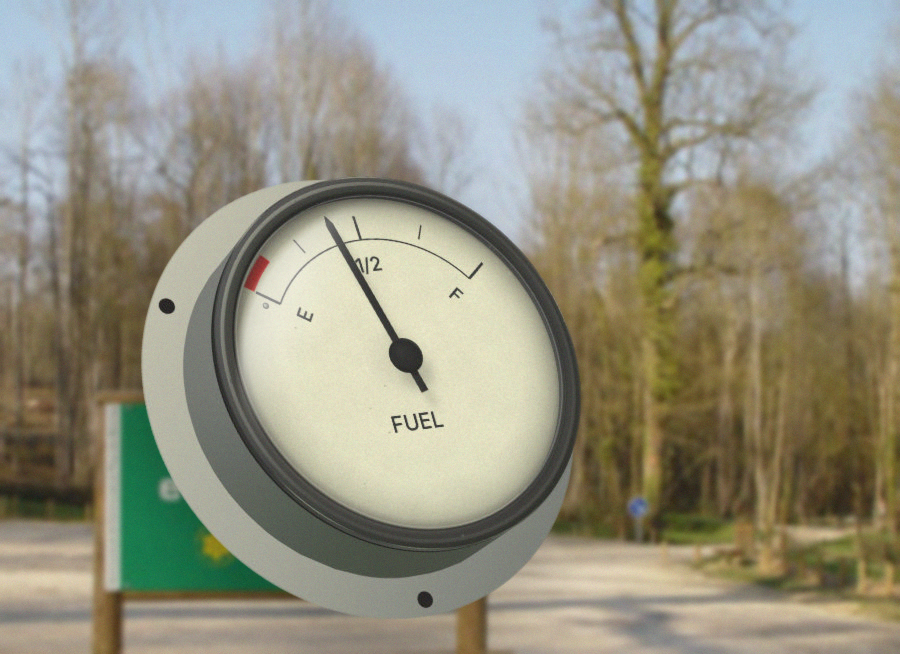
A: **0.375**
